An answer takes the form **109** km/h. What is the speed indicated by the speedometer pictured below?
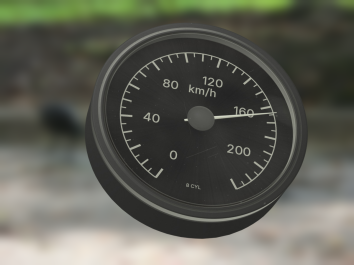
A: **165** km/h
